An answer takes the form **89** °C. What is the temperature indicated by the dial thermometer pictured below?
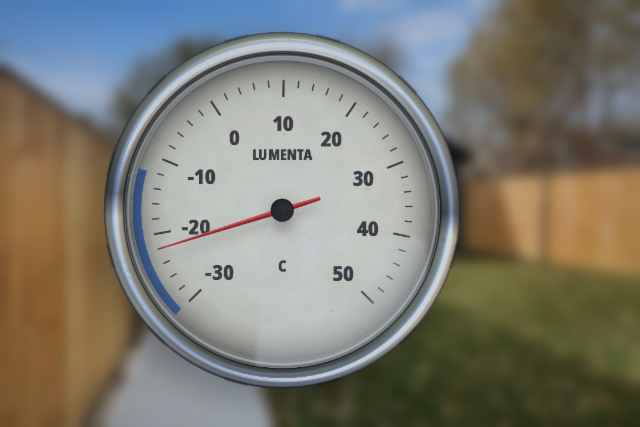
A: **-22** °C
